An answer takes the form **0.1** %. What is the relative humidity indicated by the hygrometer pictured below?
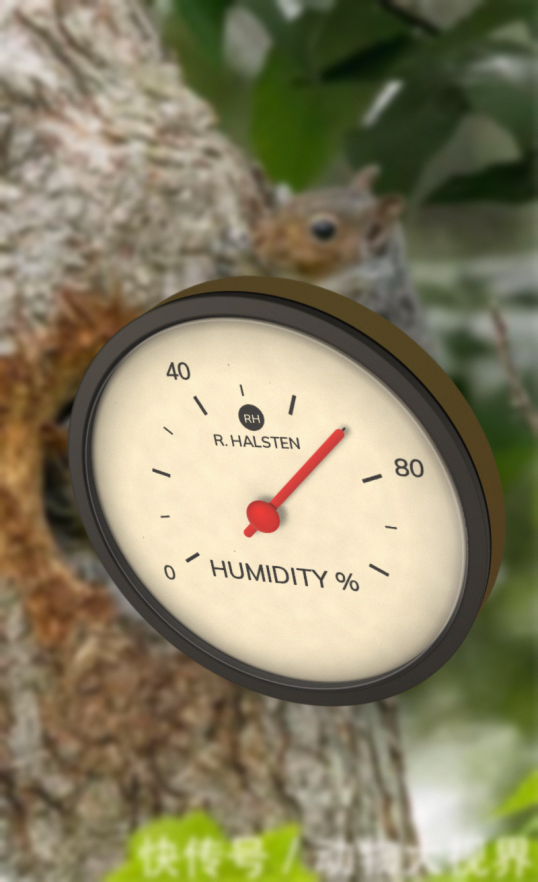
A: **70** %
